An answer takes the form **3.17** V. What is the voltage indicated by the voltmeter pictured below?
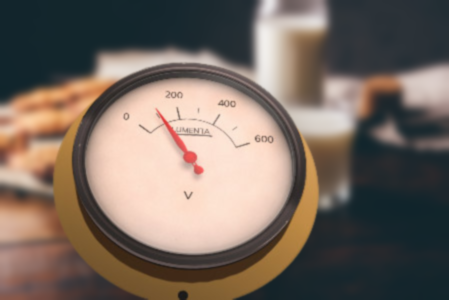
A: **100** V
